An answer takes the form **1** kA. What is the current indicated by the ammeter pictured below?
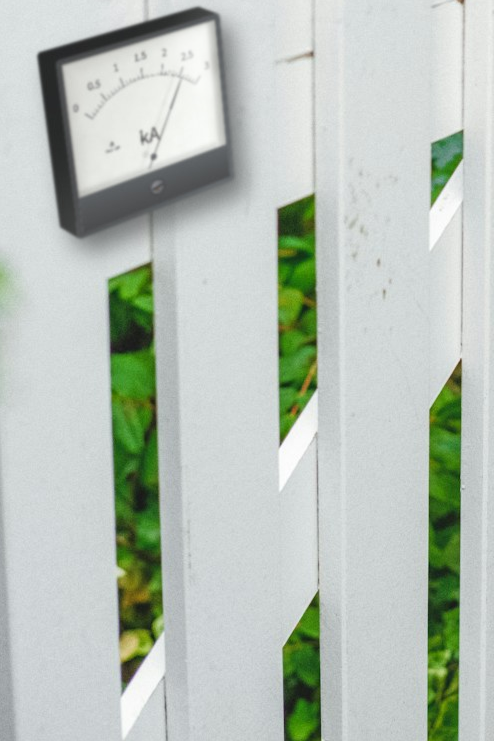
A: **2.5** kA
